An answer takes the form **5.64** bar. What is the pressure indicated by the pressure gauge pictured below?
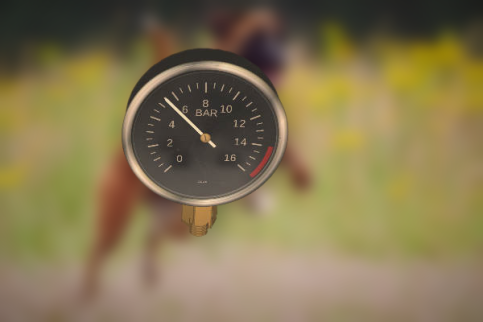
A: **5.5** bar
